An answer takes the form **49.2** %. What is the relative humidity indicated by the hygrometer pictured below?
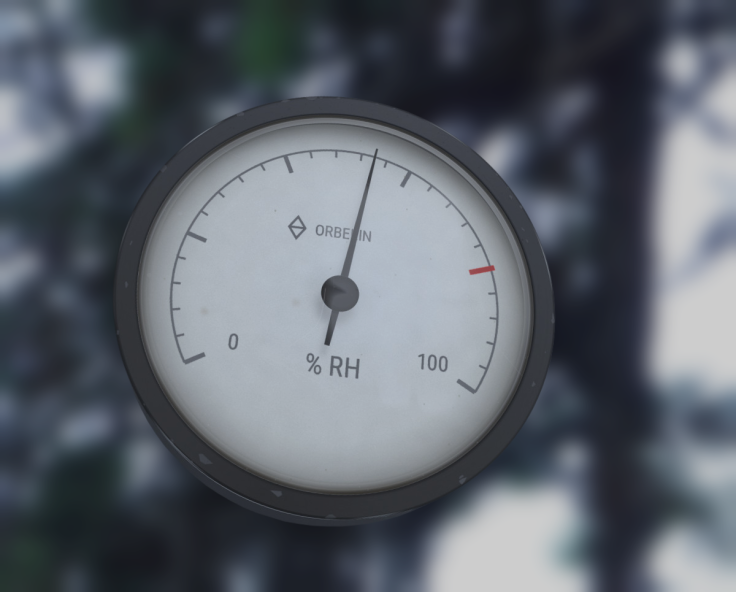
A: **54** %
